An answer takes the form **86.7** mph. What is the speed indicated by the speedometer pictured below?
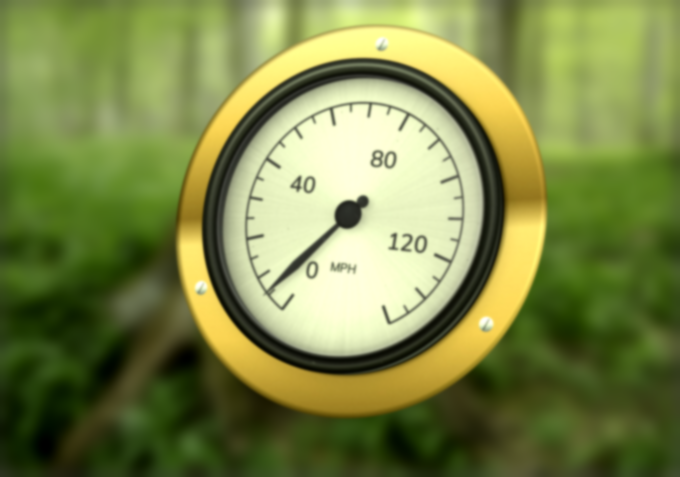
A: **5** mph
